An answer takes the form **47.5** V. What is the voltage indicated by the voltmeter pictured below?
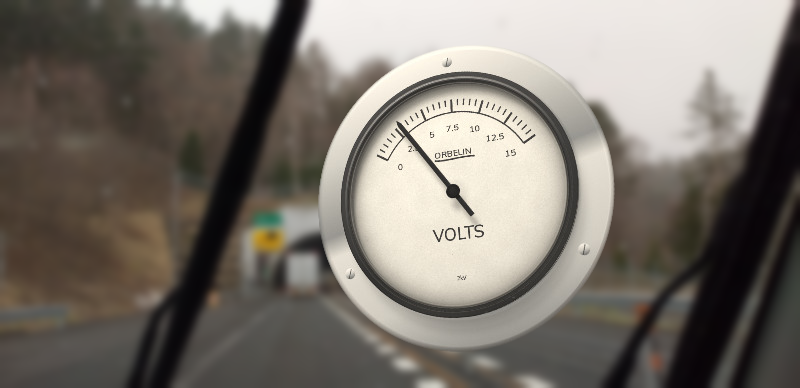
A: **3** V
